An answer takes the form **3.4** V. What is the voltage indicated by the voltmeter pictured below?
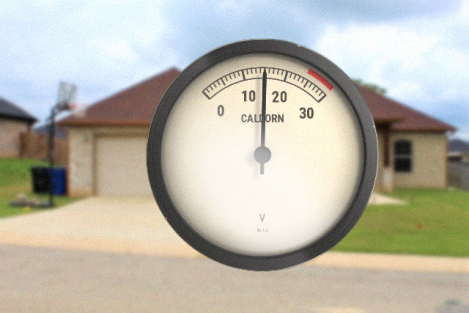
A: **15** V
